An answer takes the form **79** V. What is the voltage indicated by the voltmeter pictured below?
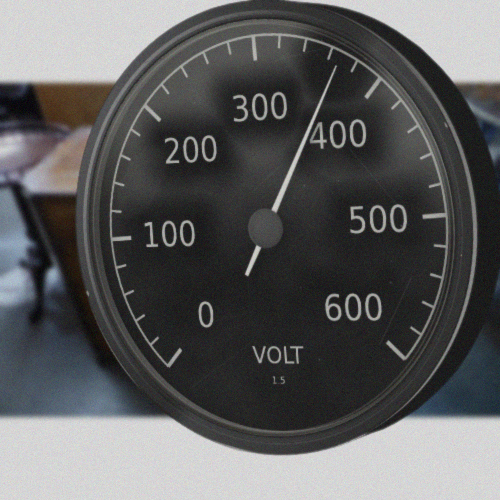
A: **370** V
